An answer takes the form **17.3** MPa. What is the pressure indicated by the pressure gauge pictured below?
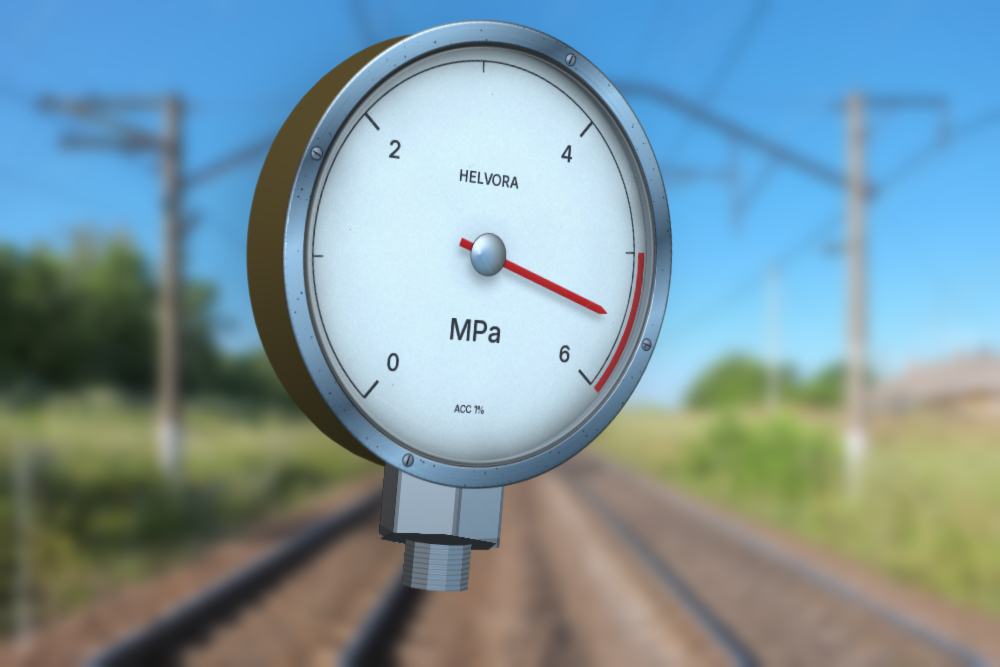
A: **5.5** MPa
